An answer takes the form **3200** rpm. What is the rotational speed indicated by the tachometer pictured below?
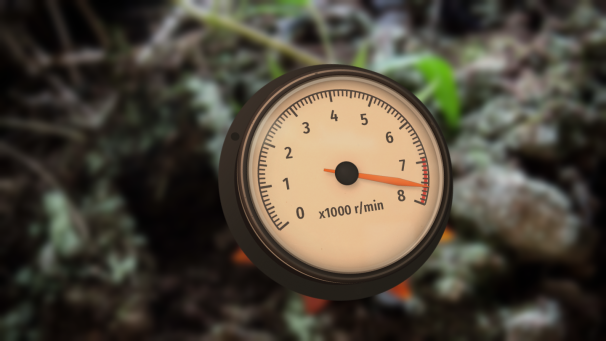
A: **7600** rpm
